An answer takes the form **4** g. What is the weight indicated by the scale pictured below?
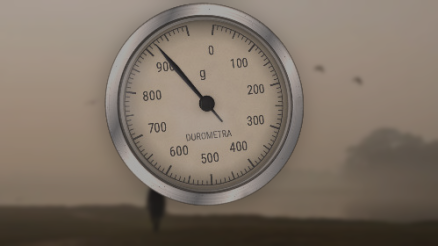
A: **920** g
